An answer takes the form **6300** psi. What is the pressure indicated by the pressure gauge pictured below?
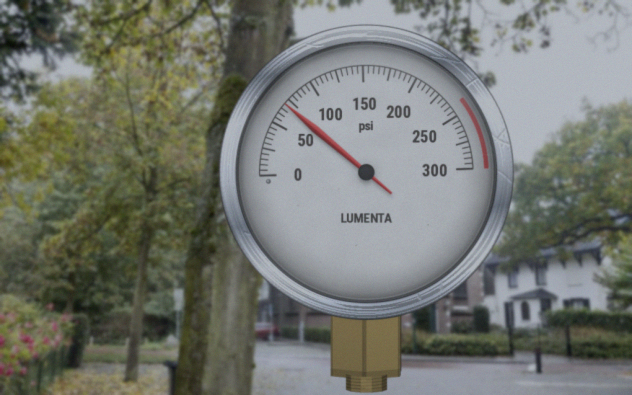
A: **70** psi
